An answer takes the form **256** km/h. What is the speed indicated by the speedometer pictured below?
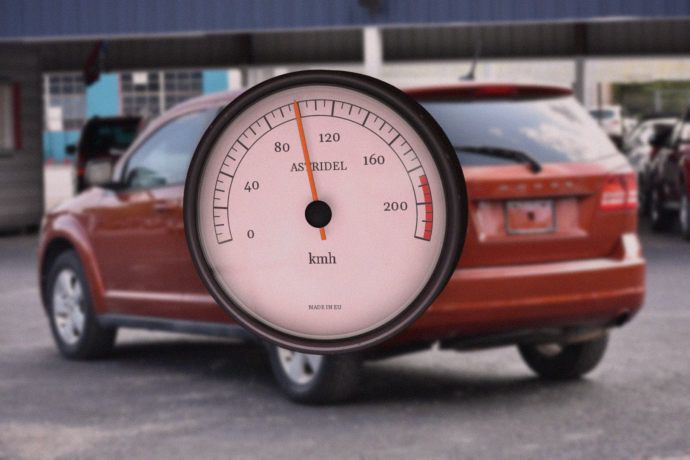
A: **100** km/h
